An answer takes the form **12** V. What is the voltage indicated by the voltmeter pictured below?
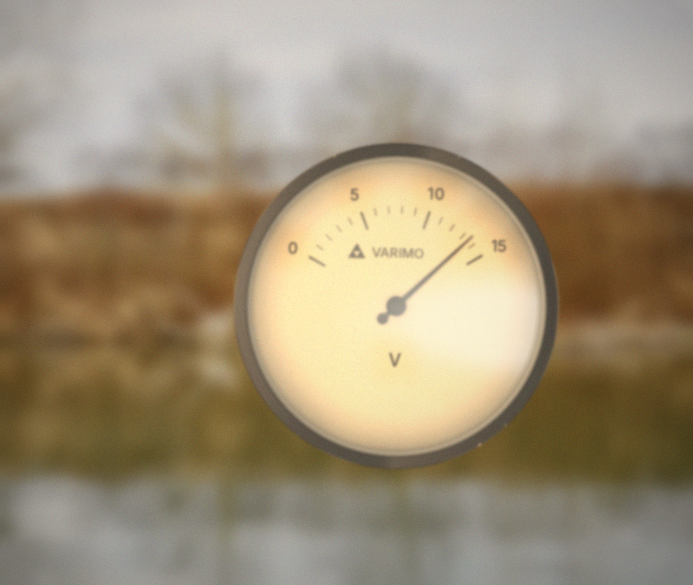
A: **13.5** V
